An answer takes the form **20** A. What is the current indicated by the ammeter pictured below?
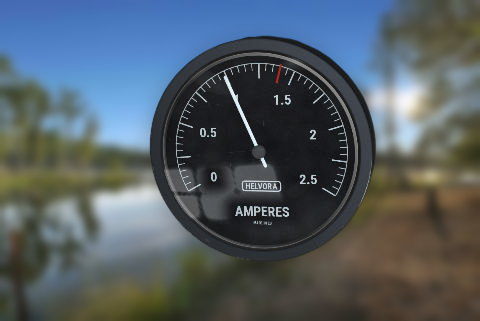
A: **1** A
